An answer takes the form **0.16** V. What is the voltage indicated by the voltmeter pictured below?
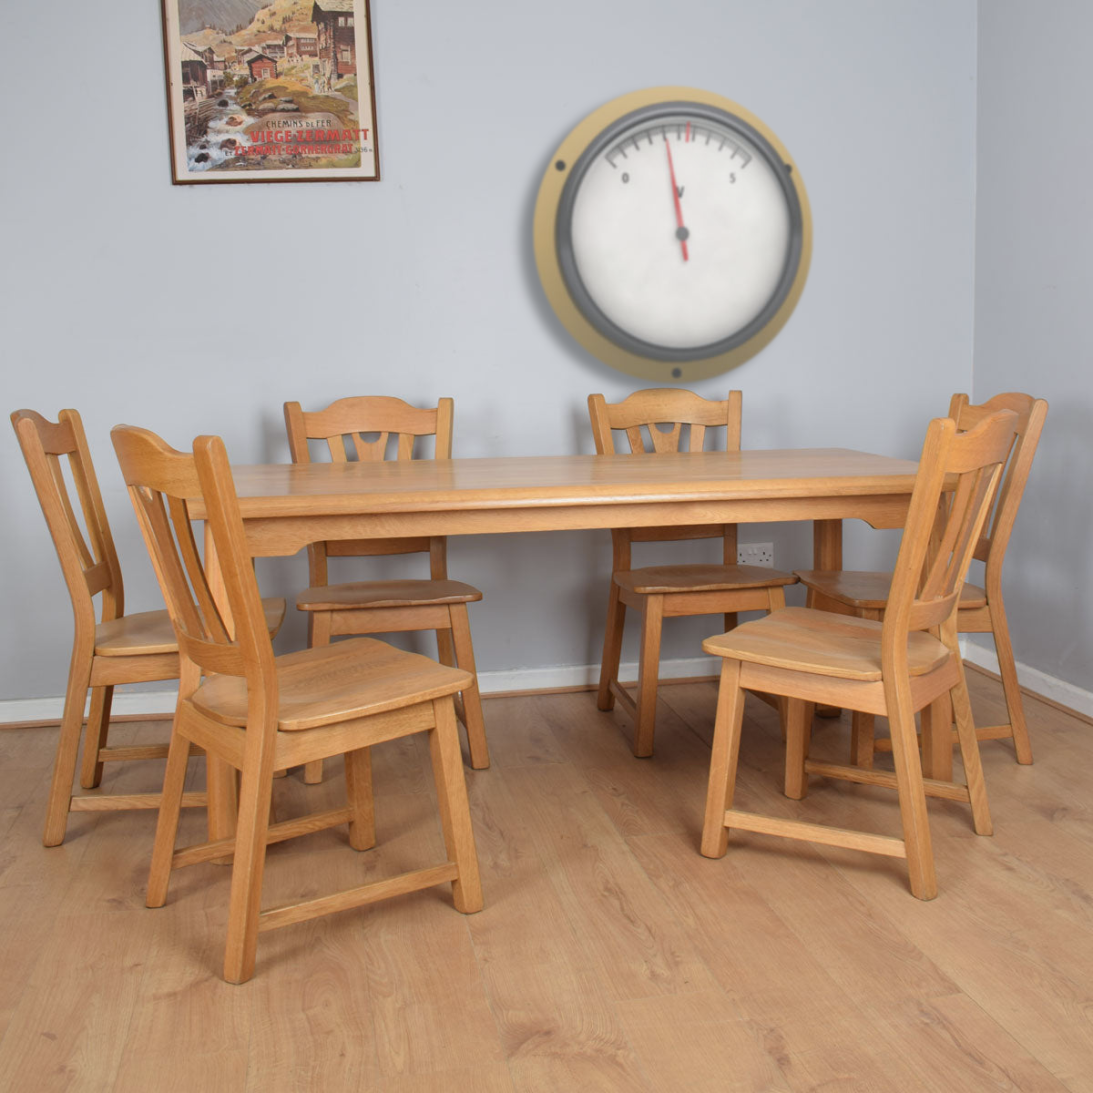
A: **2** V
